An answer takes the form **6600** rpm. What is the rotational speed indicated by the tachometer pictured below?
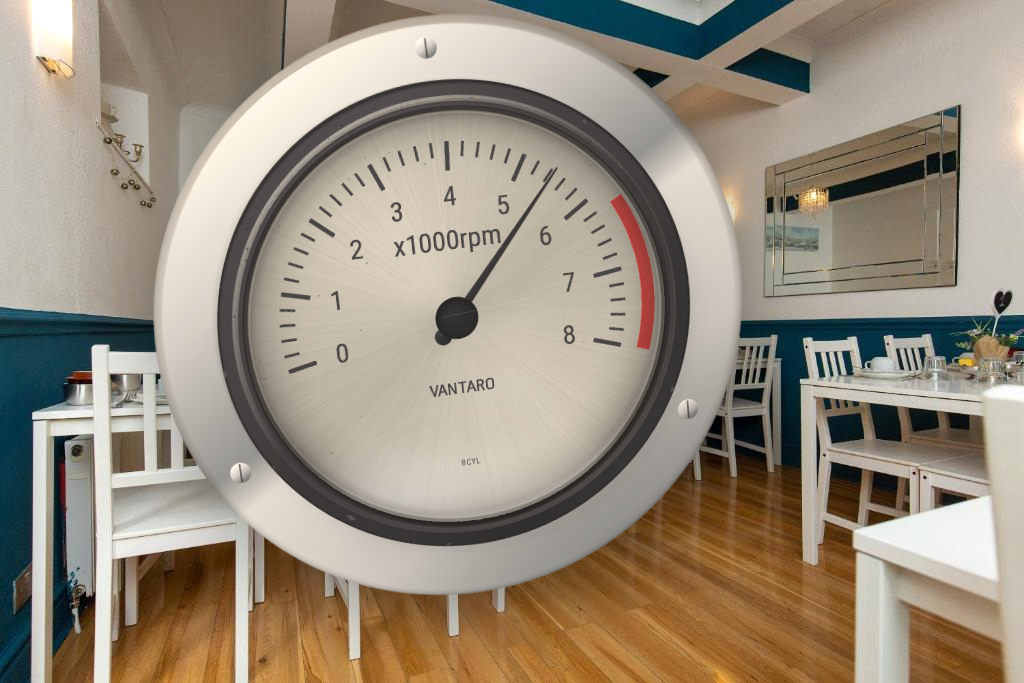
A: **5400** rpm
